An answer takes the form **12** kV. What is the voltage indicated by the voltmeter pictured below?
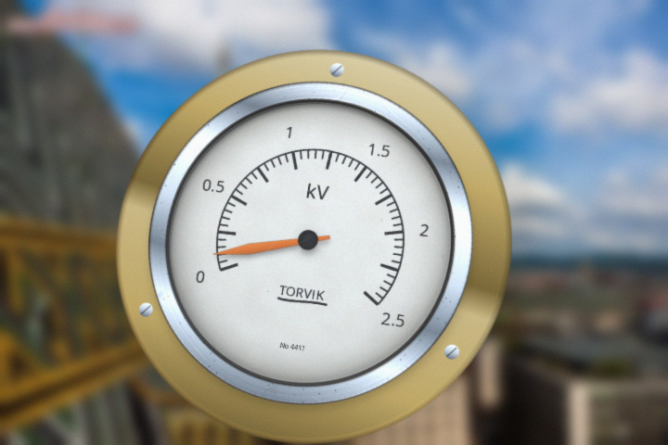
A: **0.1** kV
